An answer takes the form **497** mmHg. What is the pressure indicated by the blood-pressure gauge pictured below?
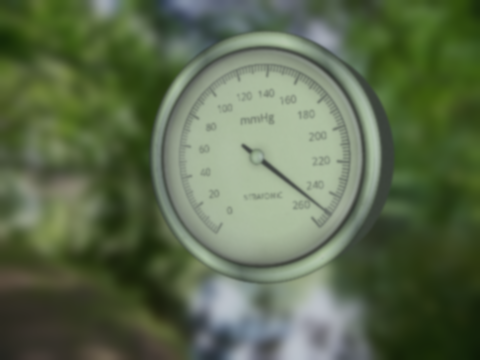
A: **250** mmHg
